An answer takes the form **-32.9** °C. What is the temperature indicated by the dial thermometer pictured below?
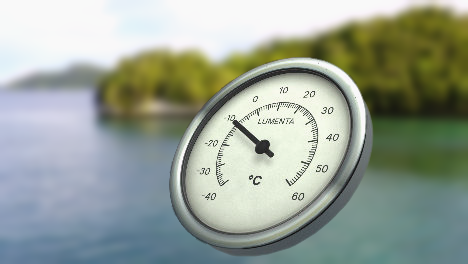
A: **-10** °C
